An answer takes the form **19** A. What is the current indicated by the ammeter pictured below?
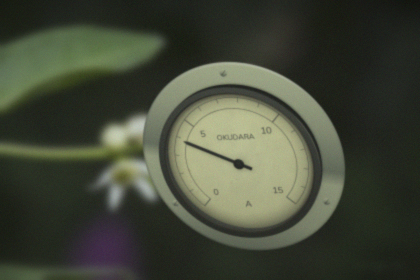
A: **4** A
